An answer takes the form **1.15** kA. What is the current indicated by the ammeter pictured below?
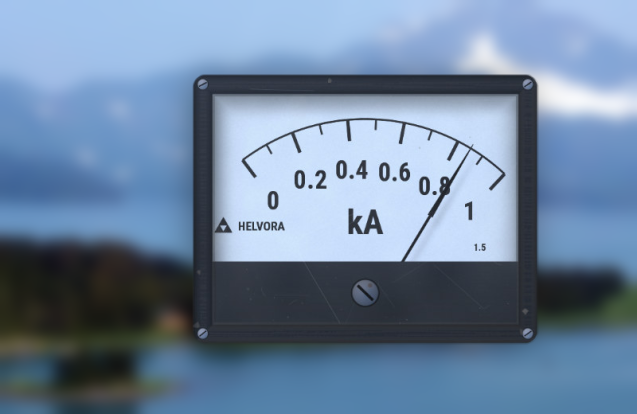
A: **0.85** kA
